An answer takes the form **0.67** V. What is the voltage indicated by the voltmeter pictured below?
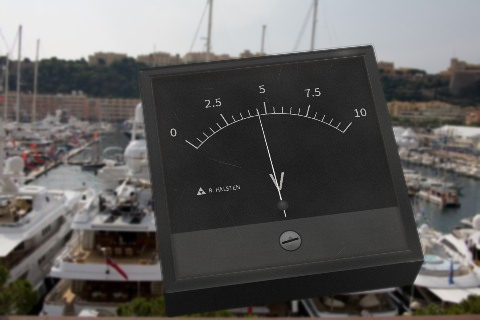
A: **4.5** V
